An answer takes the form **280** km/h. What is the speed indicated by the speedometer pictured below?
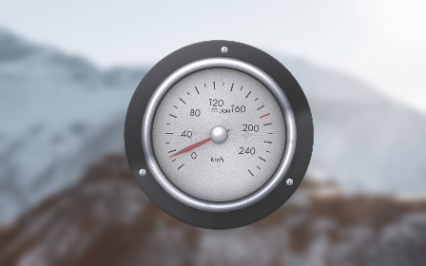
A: **15** km/h
